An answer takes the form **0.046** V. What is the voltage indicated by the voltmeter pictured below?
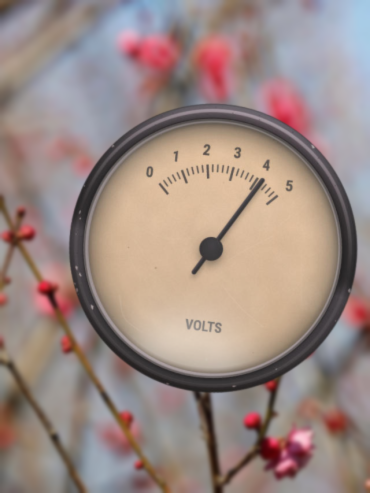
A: **4.2** V
